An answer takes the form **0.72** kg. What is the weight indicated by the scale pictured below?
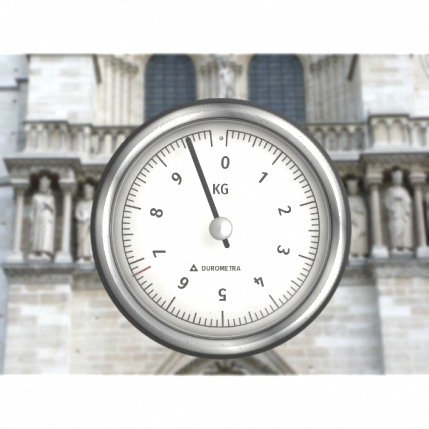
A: **9.6** kg
